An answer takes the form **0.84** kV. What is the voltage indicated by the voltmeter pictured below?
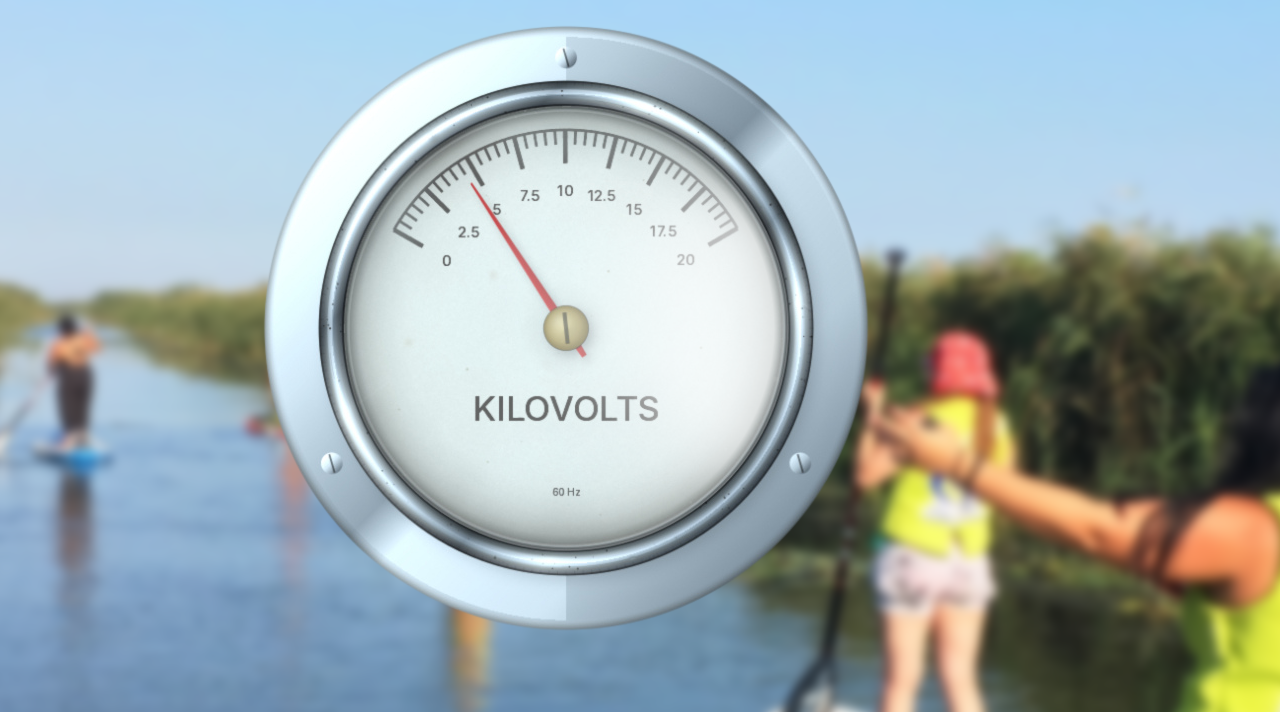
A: **4.5** kV
